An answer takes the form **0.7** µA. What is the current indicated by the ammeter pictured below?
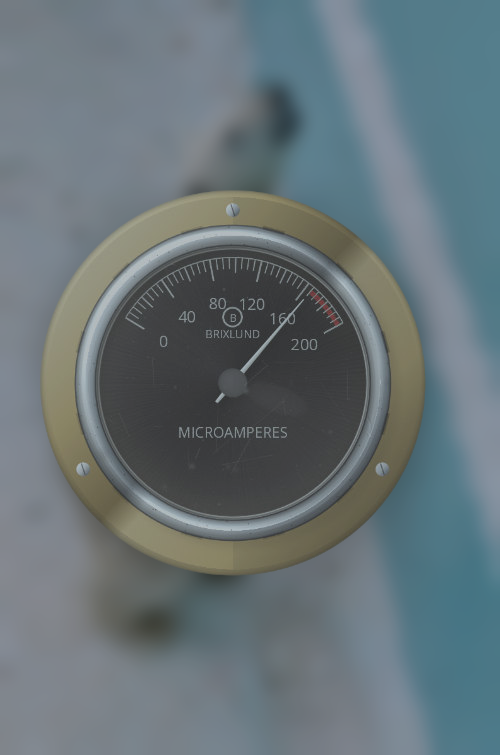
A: **165** µA
